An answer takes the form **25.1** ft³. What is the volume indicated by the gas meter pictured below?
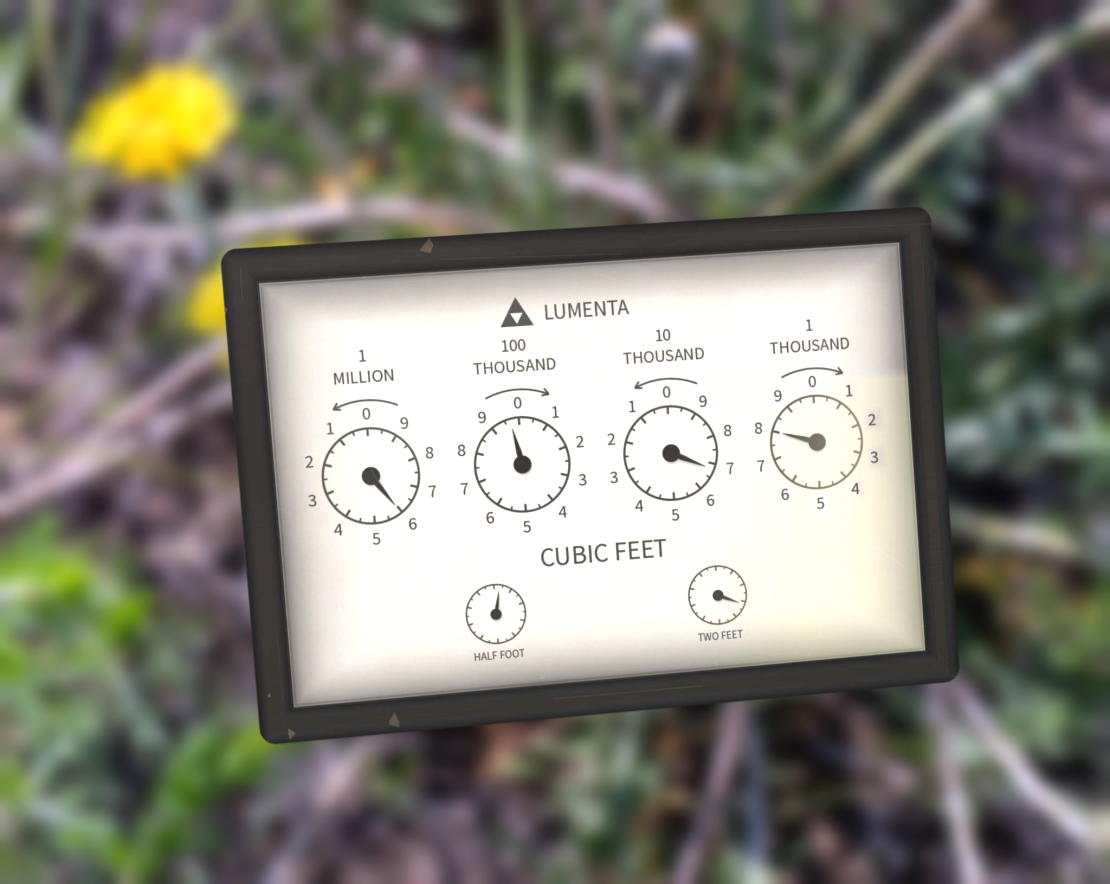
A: **596800** ft³
